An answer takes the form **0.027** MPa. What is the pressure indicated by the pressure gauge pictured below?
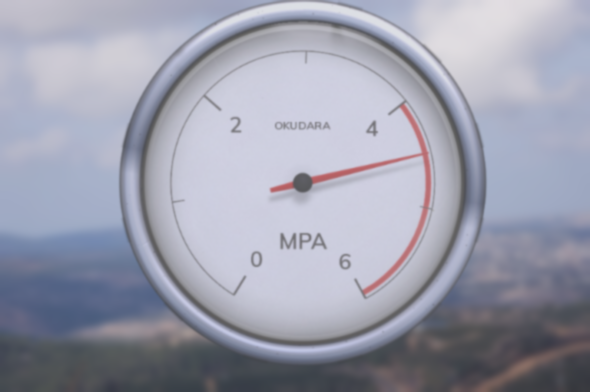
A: **4.5** MPa
